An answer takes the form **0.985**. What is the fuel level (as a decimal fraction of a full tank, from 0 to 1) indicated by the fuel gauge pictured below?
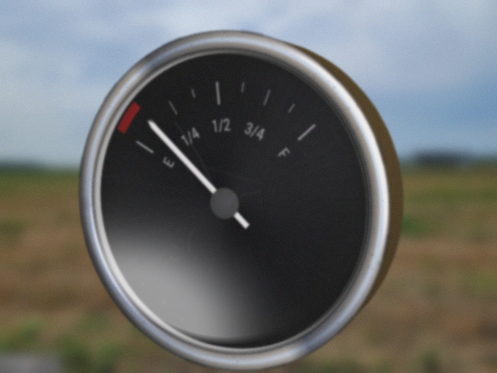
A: **0.125**
